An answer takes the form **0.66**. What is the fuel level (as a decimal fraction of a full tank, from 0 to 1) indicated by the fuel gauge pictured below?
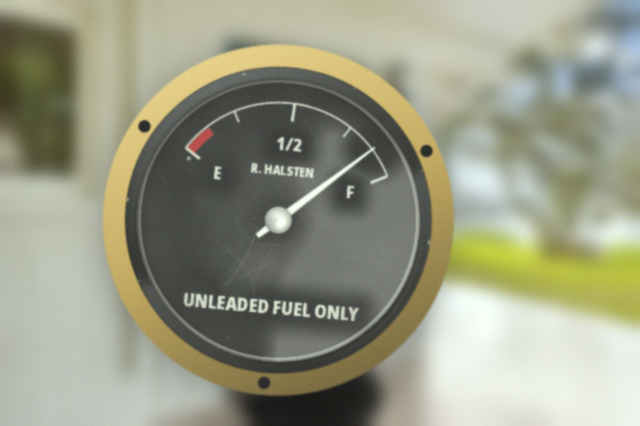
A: **0.875**
